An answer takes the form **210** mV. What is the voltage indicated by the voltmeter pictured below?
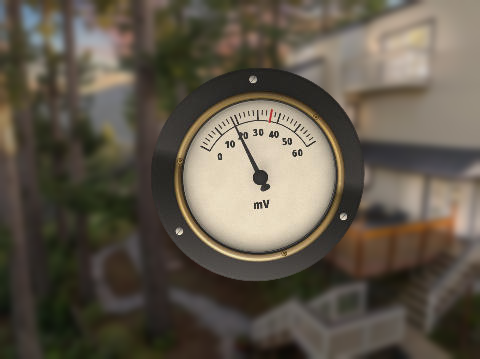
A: **18** mV
